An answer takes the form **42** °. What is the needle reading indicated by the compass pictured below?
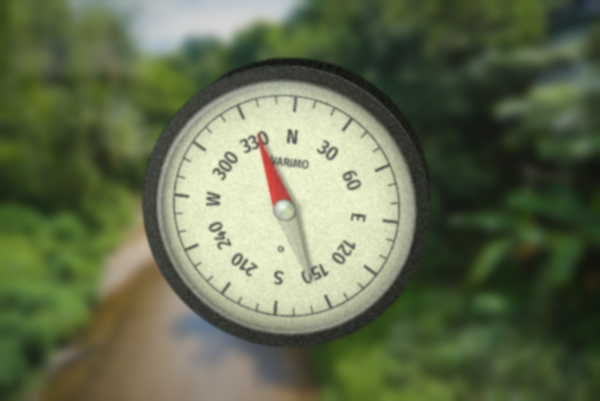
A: **335** °
